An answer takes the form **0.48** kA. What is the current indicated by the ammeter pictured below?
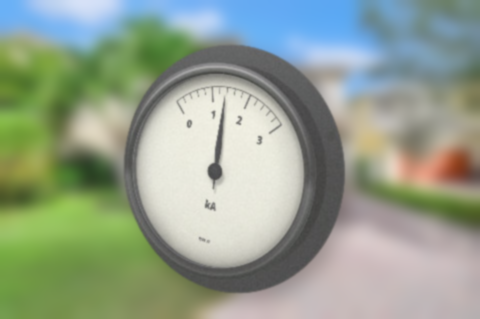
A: **1.4** kA
